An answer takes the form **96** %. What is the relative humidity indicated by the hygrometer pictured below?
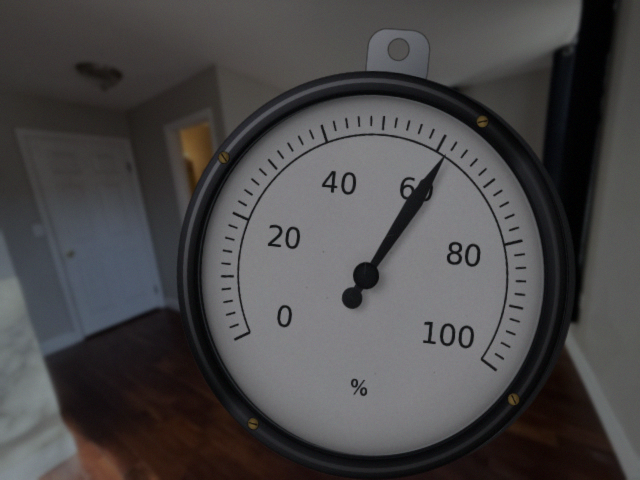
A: **62** %
